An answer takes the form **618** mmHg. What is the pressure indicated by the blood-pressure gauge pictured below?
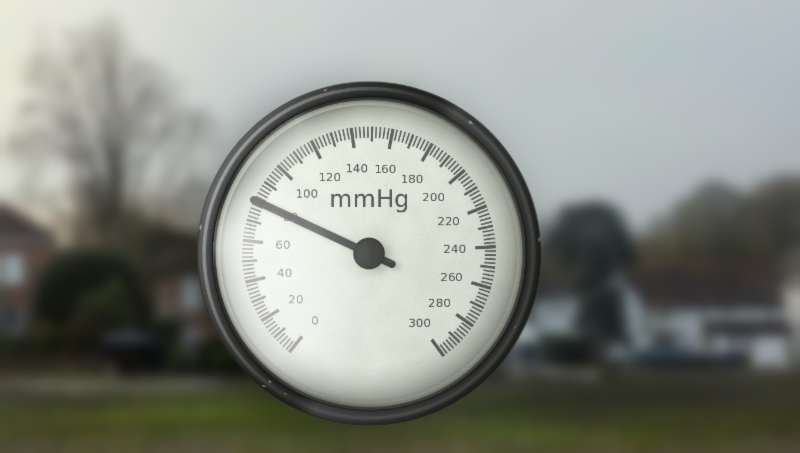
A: **80** mmHg
